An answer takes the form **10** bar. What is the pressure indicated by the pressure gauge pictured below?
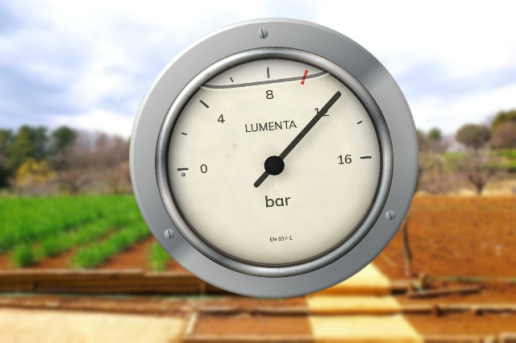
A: **12** bar
